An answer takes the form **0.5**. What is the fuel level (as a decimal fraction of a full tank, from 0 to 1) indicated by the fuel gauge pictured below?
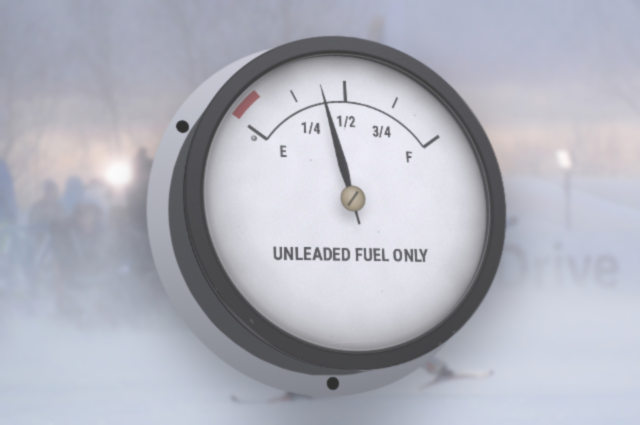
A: **0.375**
